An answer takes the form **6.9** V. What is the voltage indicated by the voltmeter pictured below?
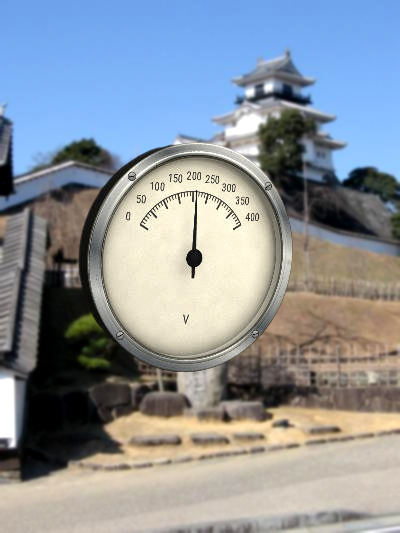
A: **200** V
